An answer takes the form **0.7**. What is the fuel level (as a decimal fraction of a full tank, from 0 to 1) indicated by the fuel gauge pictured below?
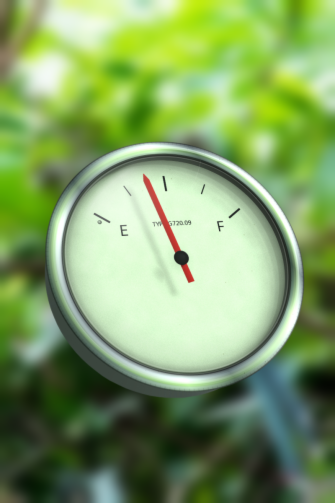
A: **0.375**
